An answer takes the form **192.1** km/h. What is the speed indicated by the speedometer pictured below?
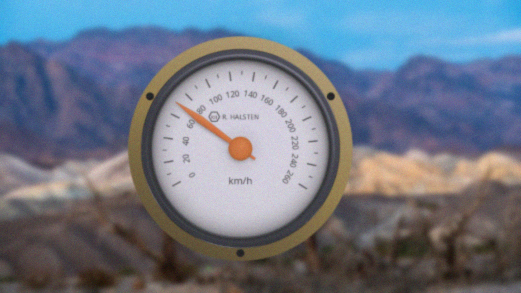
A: **70** km/h
